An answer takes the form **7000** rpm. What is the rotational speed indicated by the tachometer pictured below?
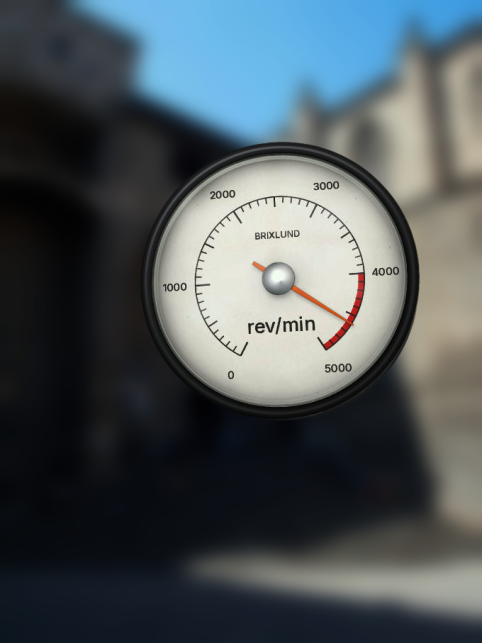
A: **4600** rpm
